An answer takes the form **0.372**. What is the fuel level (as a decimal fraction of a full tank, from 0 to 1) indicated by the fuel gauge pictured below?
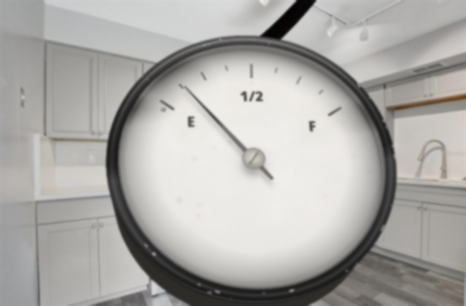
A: **0.125**
